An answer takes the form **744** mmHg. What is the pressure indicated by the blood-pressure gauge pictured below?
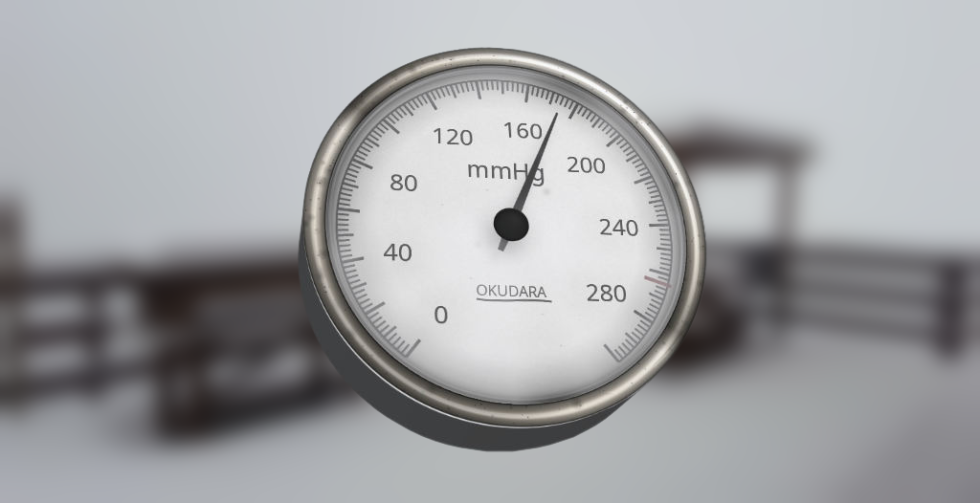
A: **174** mmHg
